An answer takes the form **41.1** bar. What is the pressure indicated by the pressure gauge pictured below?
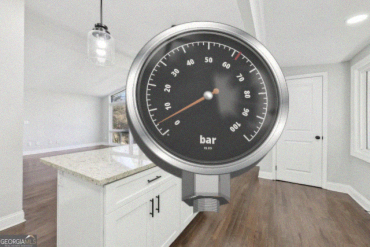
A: **4** bar
